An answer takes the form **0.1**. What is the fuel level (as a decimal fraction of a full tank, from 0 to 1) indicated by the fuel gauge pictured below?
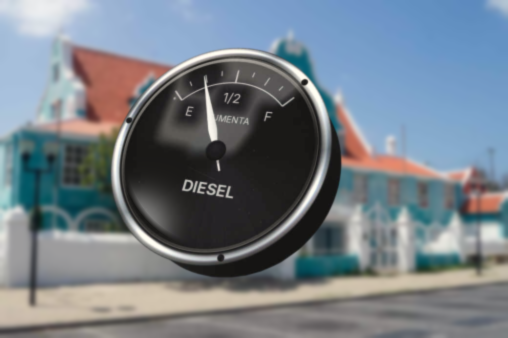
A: **0.25**
